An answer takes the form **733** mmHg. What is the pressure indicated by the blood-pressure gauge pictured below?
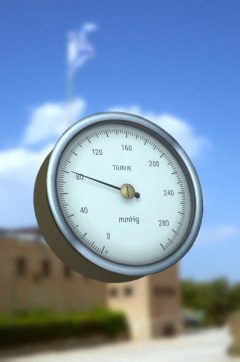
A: **80** mmHg
